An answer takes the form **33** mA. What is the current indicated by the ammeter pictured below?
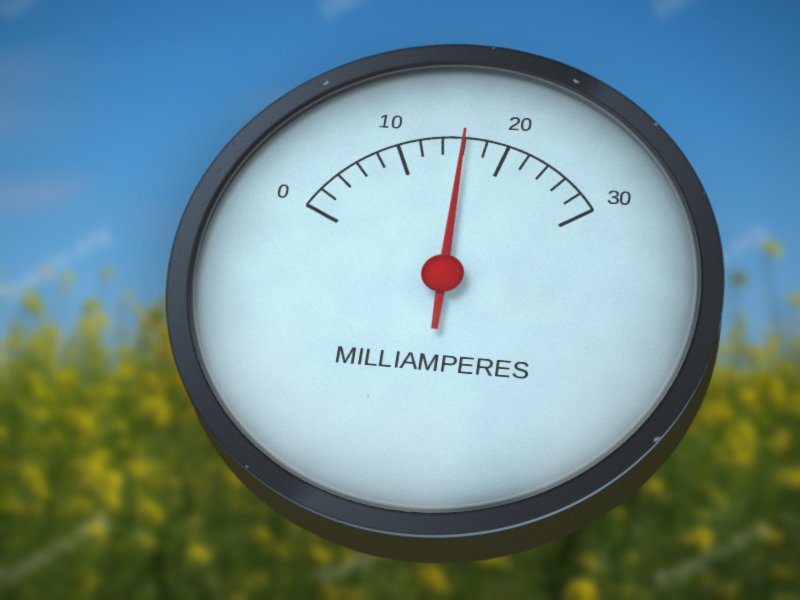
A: **16** mA
